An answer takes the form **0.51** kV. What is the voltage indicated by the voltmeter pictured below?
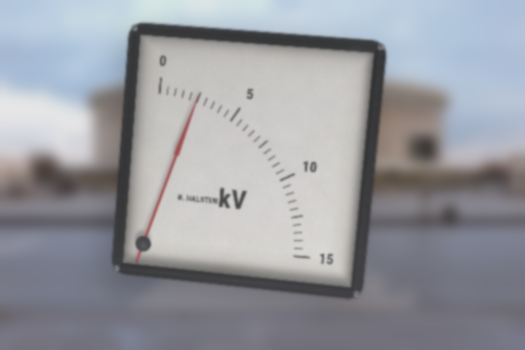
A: **2.5** kV
